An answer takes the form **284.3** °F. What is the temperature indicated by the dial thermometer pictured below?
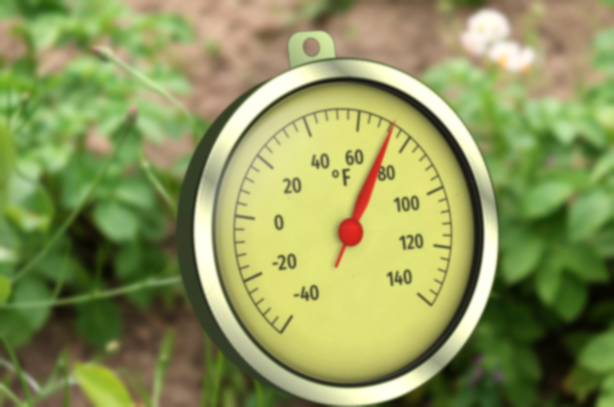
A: **72** °F
